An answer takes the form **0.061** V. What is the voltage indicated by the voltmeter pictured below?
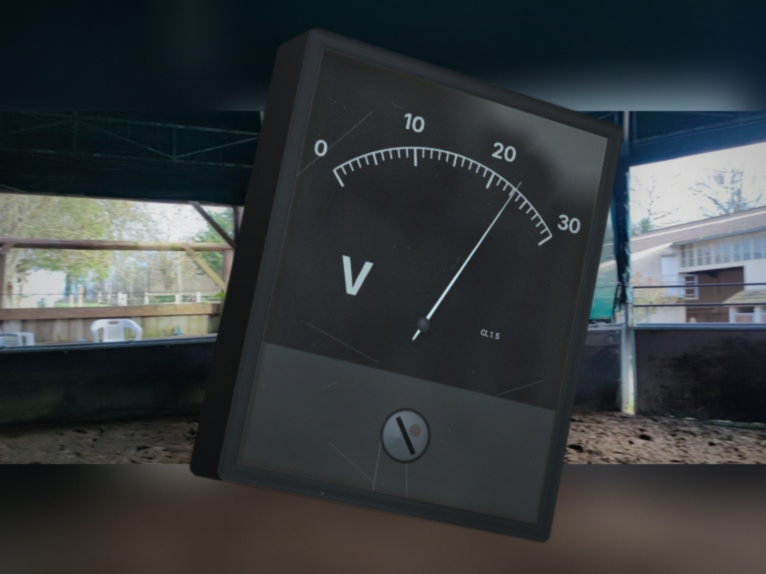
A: **23** V
